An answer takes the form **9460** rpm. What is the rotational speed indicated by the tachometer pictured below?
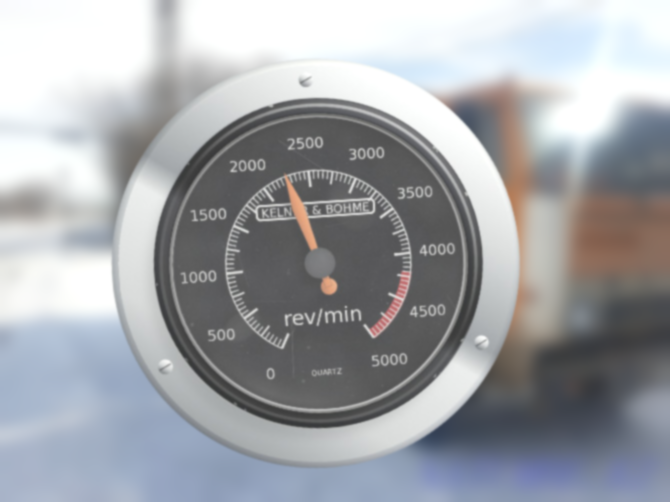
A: **2250** rpm
